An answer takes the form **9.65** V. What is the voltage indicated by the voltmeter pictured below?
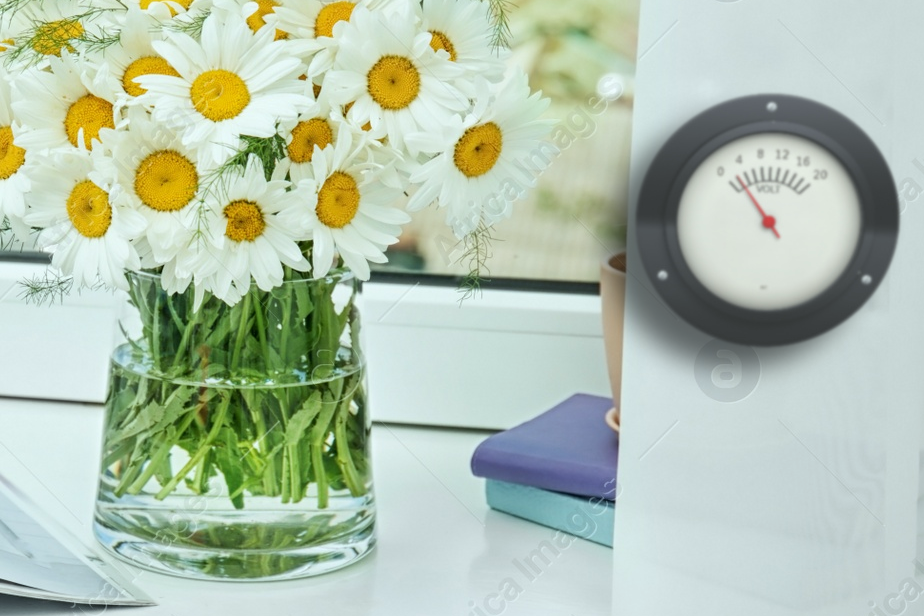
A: **2** V
